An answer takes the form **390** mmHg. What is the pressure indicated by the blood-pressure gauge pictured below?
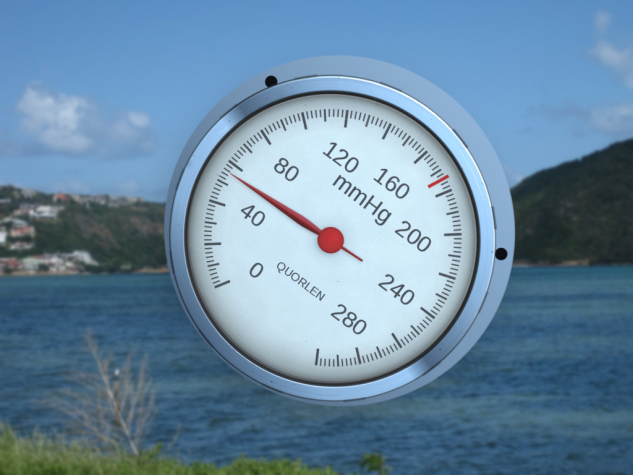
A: **56** mmHg
